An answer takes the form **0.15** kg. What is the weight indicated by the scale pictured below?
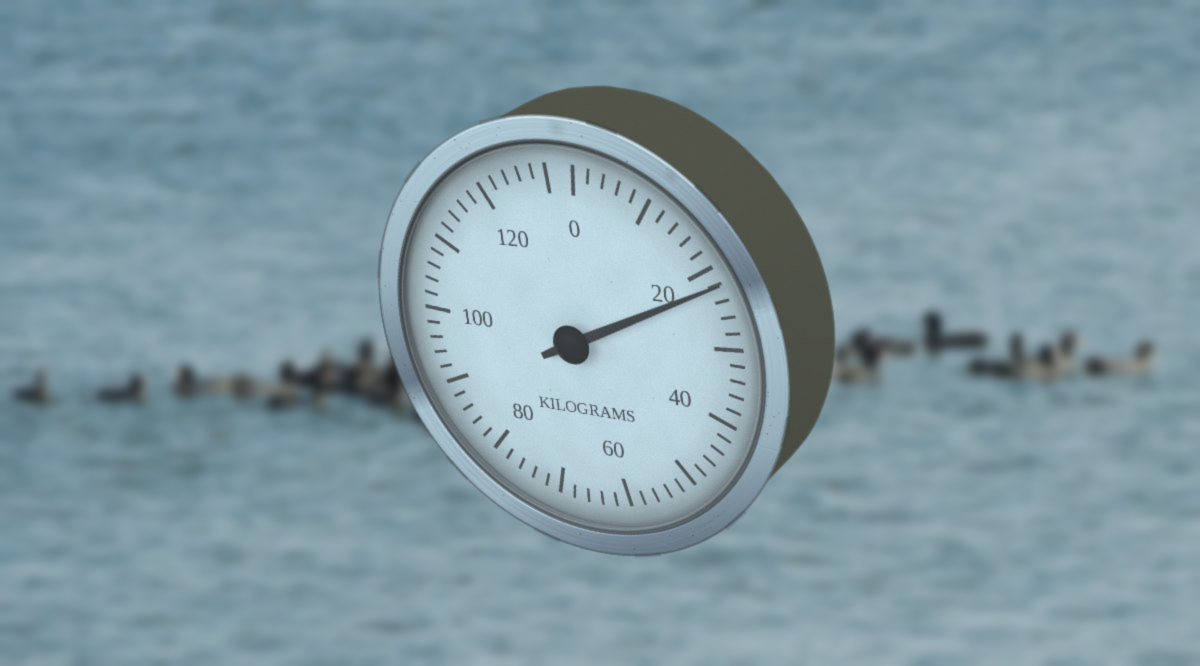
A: **22** kg
